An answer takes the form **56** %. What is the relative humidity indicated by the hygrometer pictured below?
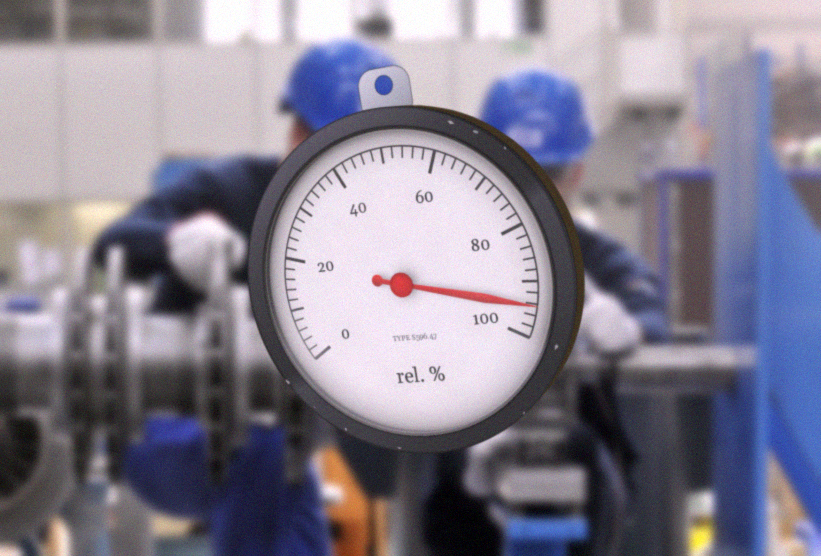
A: **94** %
